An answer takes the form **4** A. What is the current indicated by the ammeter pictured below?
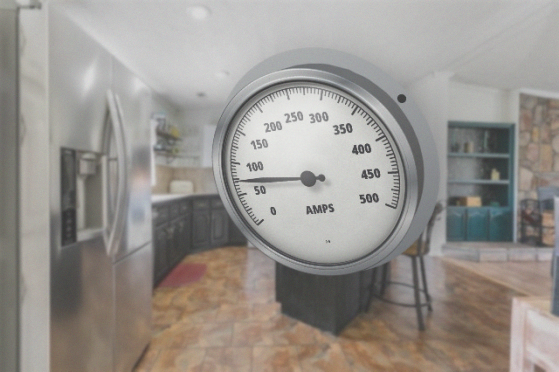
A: **75** A
